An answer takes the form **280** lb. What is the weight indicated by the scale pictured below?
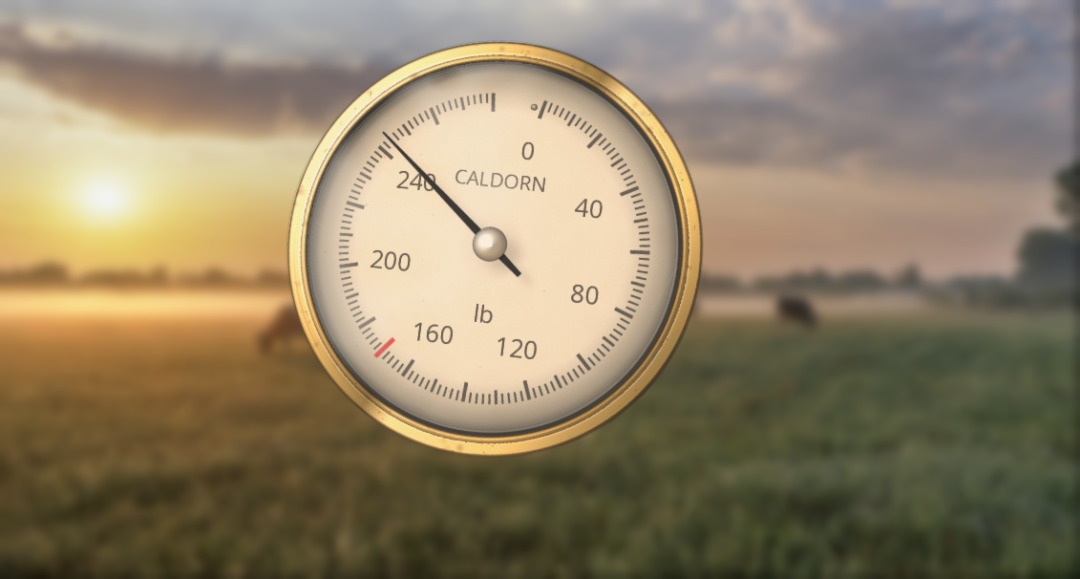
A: **244** lb
